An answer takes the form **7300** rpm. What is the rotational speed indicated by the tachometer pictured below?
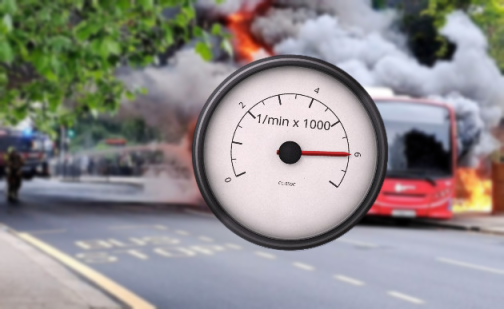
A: **6000** rpm
